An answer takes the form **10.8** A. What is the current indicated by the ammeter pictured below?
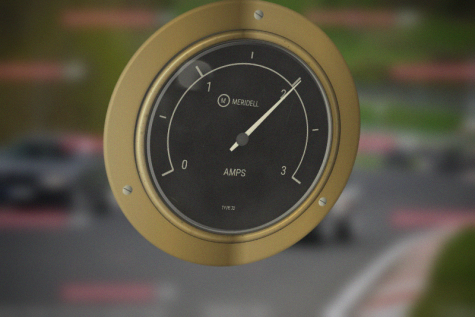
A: **2** A
